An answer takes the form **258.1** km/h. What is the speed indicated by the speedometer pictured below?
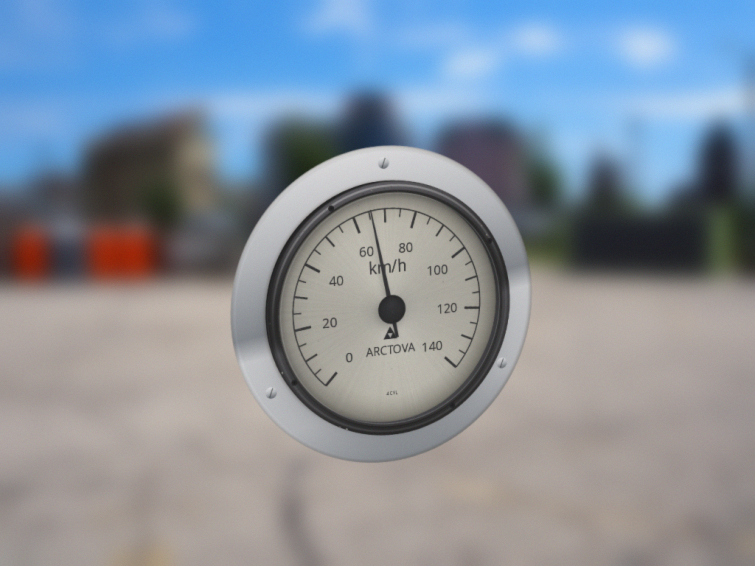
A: **65** km/h
